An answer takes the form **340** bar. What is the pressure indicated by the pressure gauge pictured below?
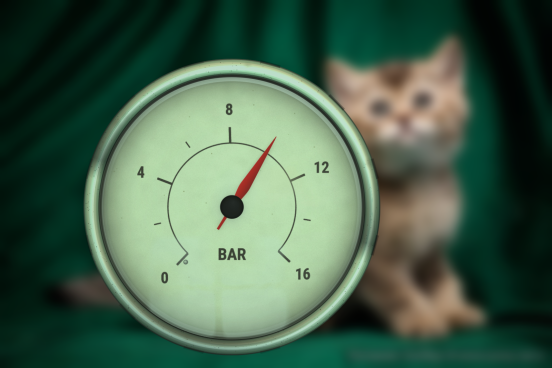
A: **10** bar
